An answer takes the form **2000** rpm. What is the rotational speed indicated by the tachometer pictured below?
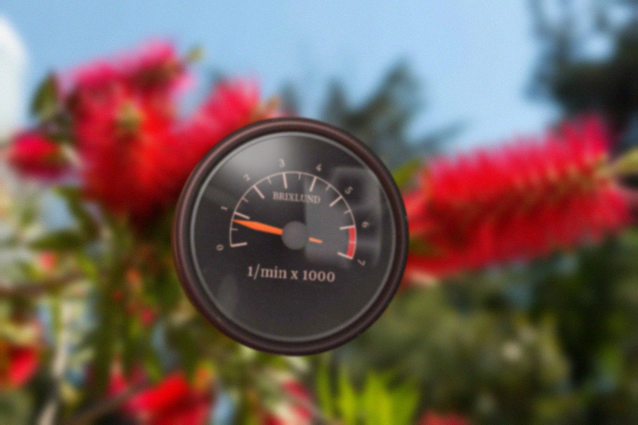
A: **750** rpm
